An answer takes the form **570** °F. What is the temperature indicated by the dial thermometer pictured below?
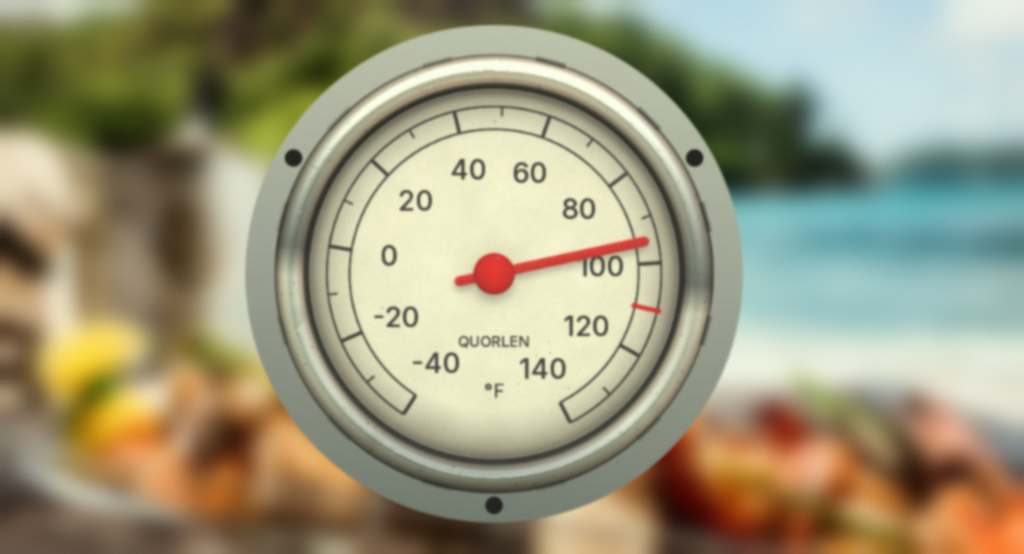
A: **95** °F
